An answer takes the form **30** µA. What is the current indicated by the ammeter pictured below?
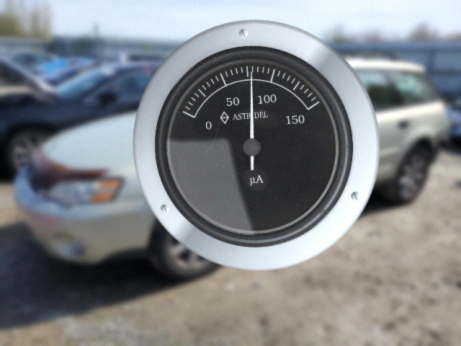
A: **80** µA
